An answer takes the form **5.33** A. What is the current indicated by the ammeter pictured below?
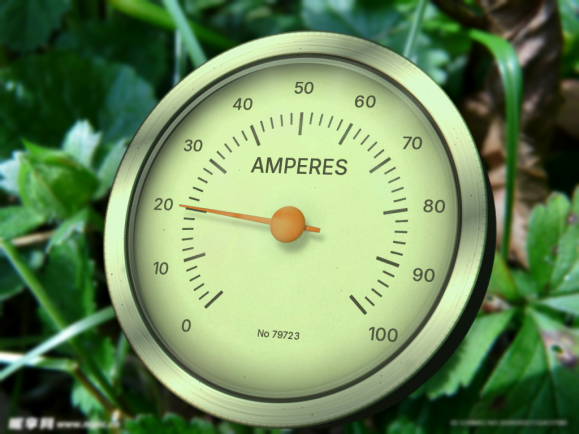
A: **20** A
